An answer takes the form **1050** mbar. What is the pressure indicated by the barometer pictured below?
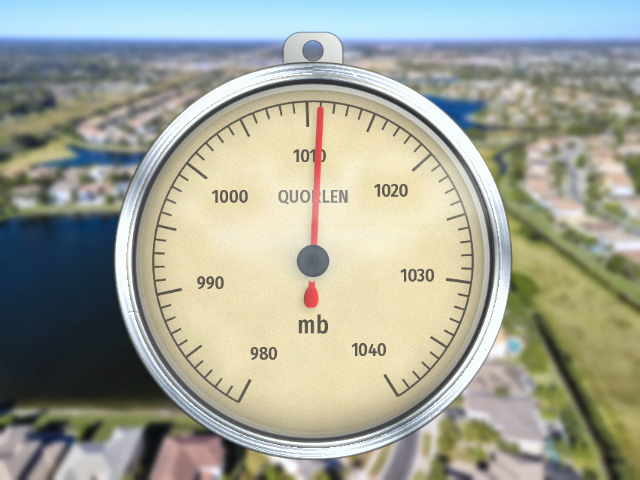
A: **1011** mbar
